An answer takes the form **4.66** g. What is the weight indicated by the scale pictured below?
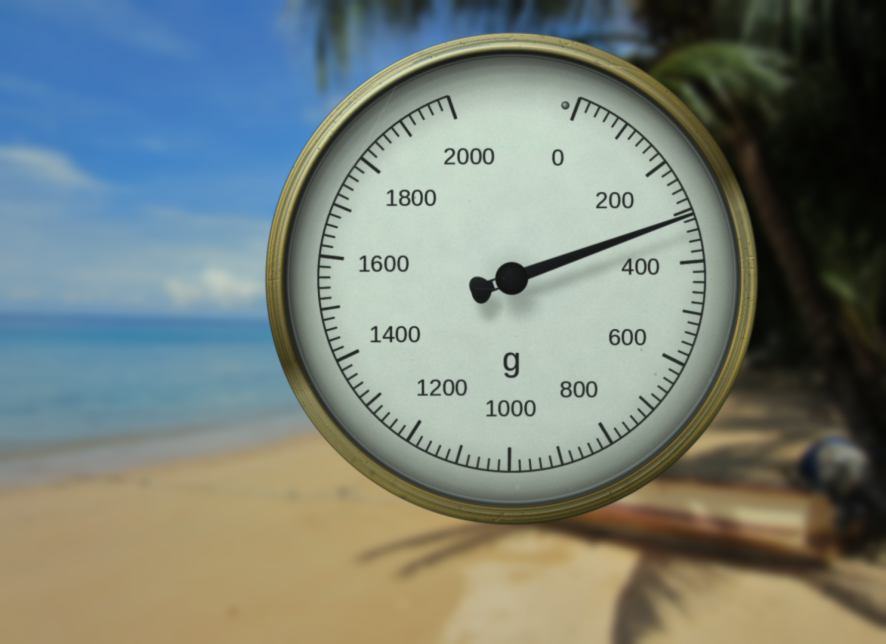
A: **310** g
